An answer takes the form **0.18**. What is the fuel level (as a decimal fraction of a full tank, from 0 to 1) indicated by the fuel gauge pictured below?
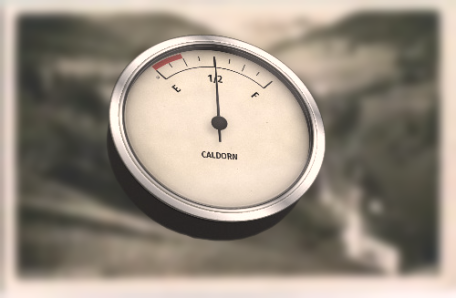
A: **0.5**
